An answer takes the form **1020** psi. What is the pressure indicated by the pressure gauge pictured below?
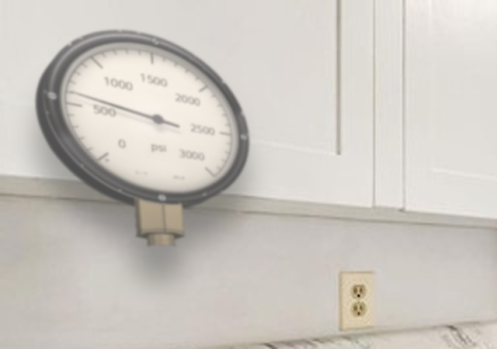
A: **600** psi
